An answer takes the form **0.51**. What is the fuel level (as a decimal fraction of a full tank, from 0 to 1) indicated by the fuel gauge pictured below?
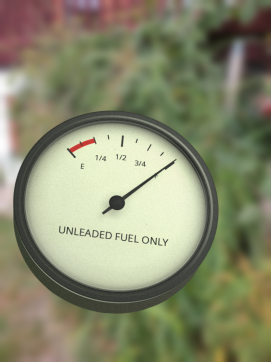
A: **1**
